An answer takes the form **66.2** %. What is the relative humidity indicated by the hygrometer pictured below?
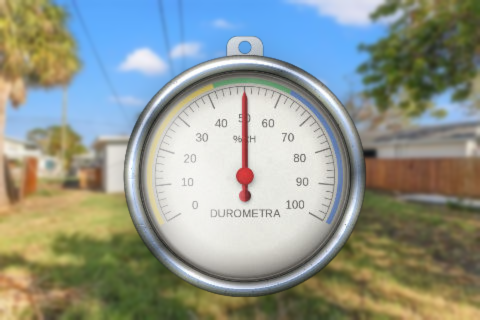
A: **50** %
